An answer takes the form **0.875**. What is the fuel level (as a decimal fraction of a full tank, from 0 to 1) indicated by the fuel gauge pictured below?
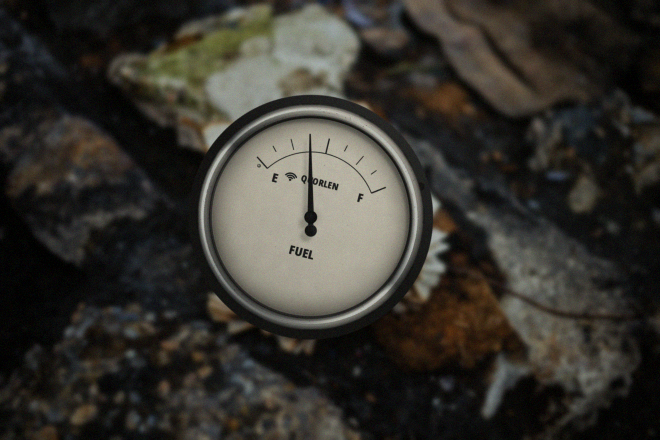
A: **0.375**
